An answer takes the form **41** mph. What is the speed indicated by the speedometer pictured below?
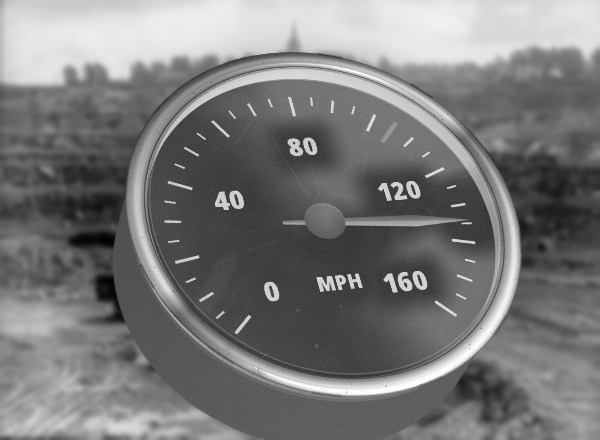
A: **135** mph
